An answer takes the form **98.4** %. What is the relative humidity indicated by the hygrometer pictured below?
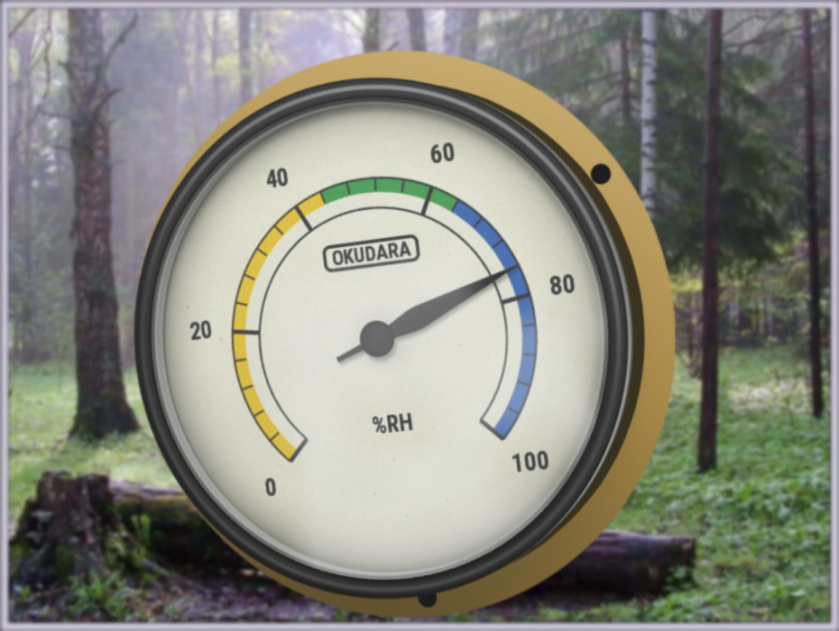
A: **76** %
